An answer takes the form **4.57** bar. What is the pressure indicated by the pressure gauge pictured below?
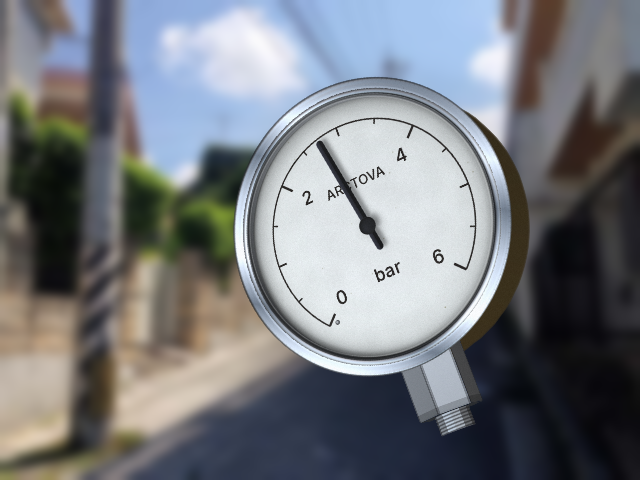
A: **2.75** bar
